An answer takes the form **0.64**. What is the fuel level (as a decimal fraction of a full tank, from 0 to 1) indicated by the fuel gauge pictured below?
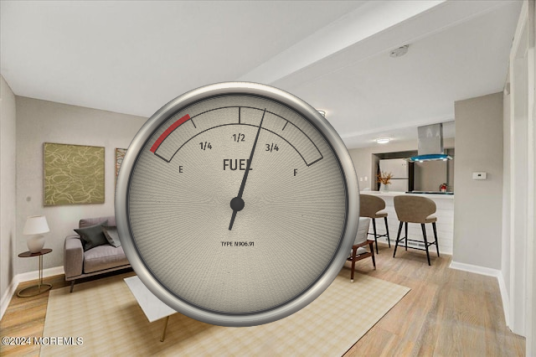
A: **0.625**
